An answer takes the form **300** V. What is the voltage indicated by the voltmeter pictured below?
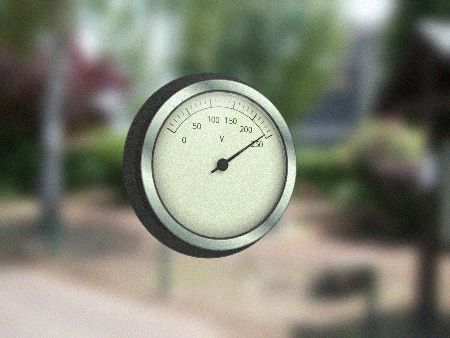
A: **240** V
